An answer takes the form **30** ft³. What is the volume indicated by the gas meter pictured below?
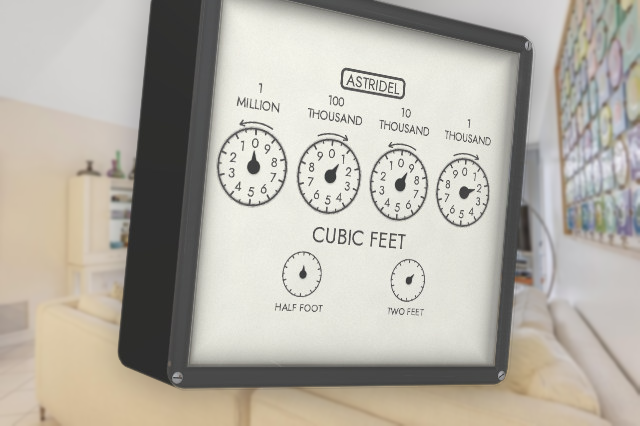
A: **9200** ft³
